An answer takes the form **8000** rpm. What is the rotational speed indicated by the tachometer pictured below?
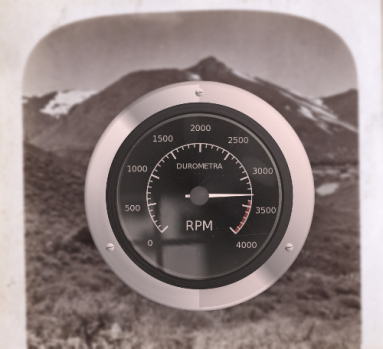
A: **3300** rpm
